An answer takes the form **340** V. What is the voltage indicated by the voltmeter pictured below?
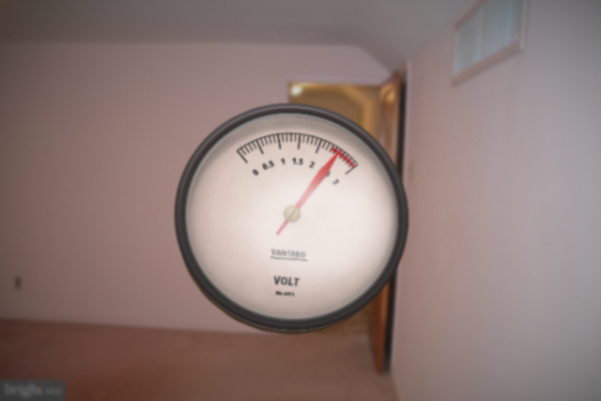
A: **2.5** V
